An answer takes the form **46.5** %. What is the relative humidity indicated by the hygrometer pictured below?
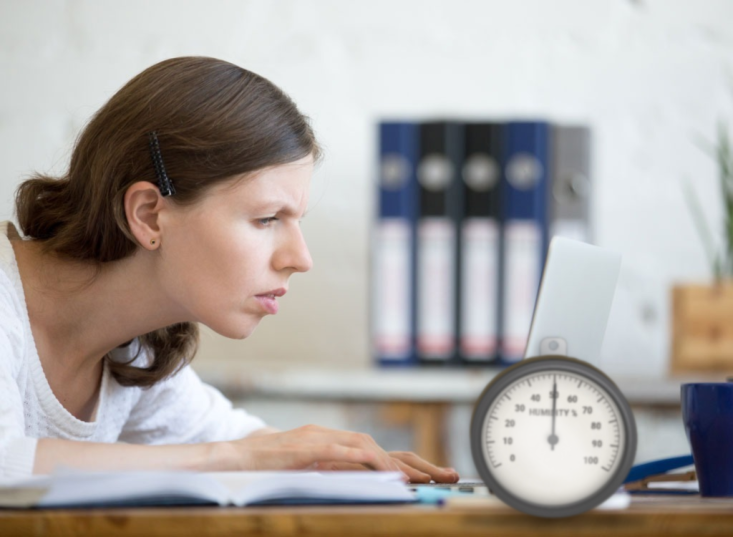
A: **50** %
